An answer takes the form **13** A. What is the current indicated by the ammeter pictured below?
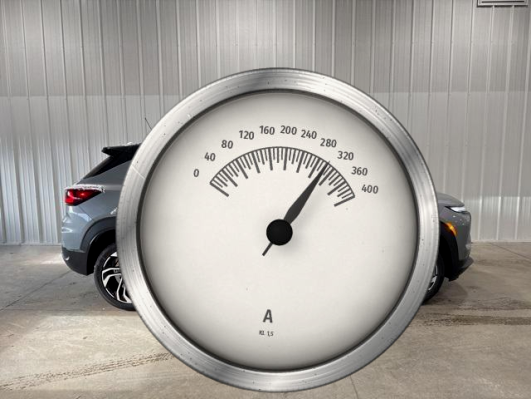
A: **300** A
